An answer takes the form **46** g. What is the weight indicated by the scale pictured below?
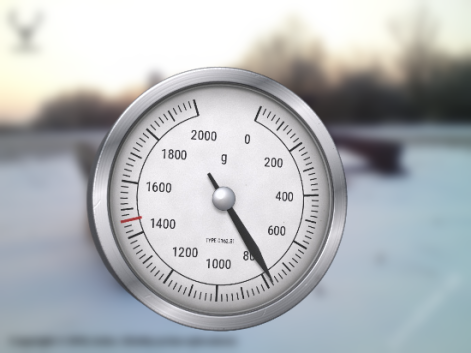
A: **780** g
